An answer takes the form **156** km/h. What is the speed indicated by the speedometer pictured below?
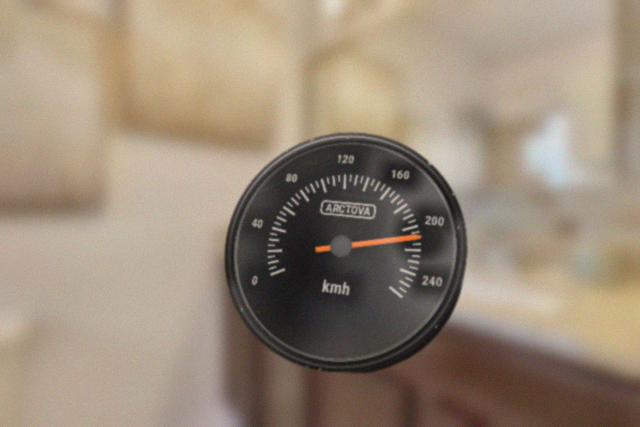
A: **210** km/h
